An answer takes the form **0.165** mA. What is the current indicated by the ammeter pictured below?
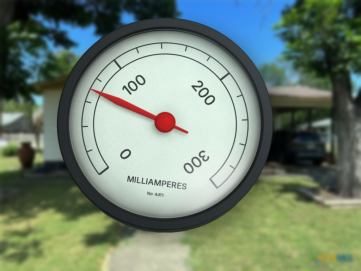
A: **70** mA
